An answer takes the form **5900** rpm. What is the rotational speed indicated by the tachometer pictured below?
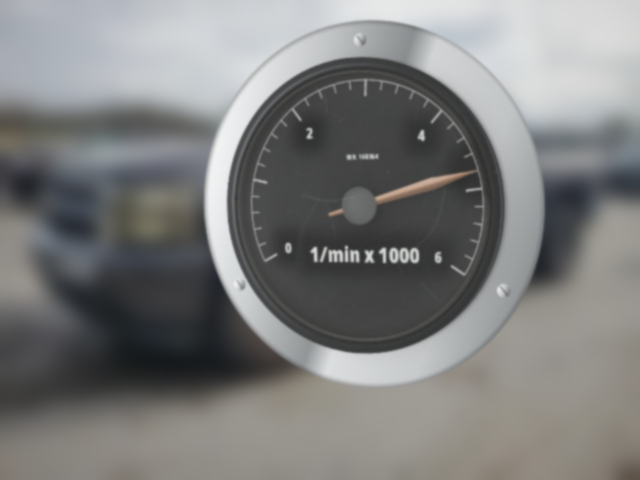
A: **4800** rpm
